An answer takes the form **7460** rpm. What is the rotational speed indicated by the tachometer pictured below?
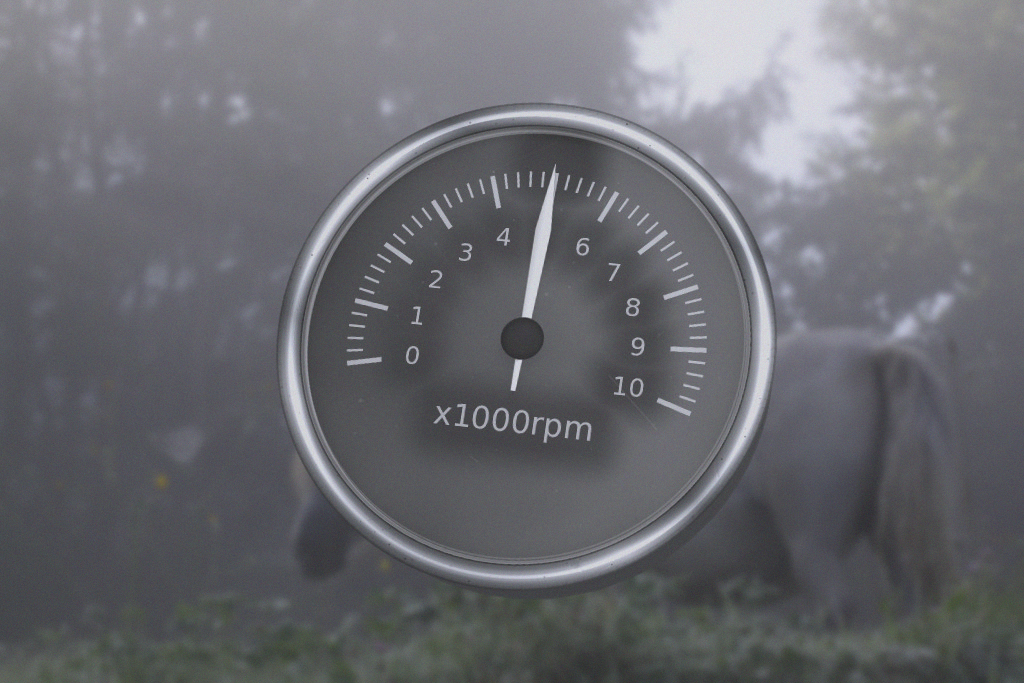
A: **5000** rpm
